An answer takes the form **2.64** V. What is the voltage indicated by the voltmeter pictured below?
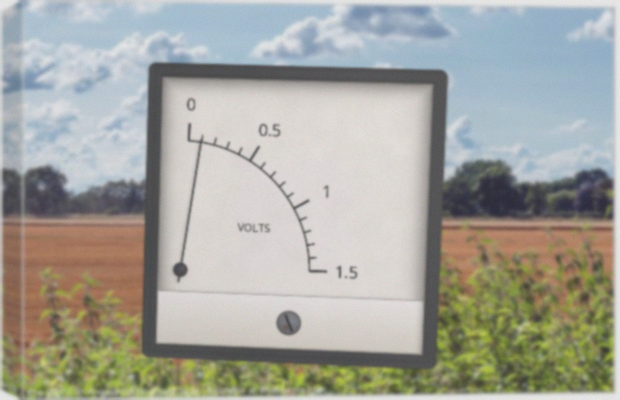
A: **0.1** V
